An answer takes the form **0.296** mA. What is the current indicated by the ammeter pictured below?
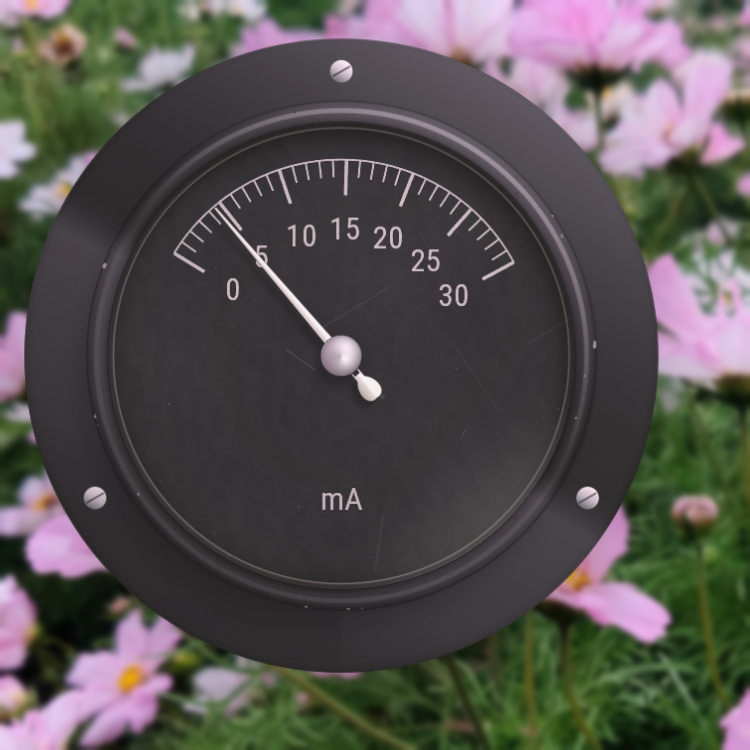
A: **4.5** mA
